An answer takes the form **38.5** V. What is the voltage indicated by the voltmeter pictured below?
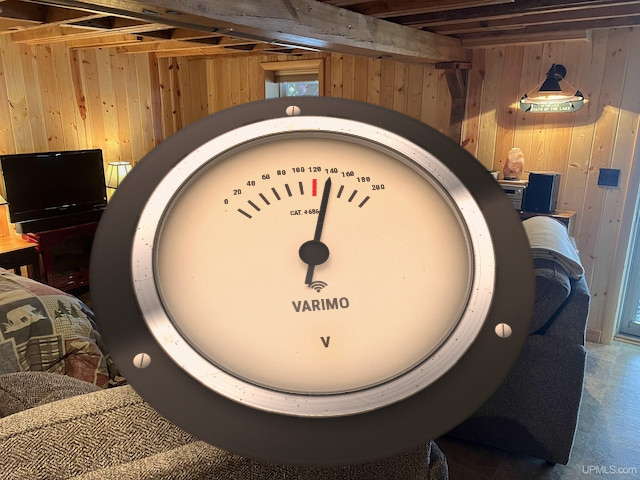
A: **140** V
